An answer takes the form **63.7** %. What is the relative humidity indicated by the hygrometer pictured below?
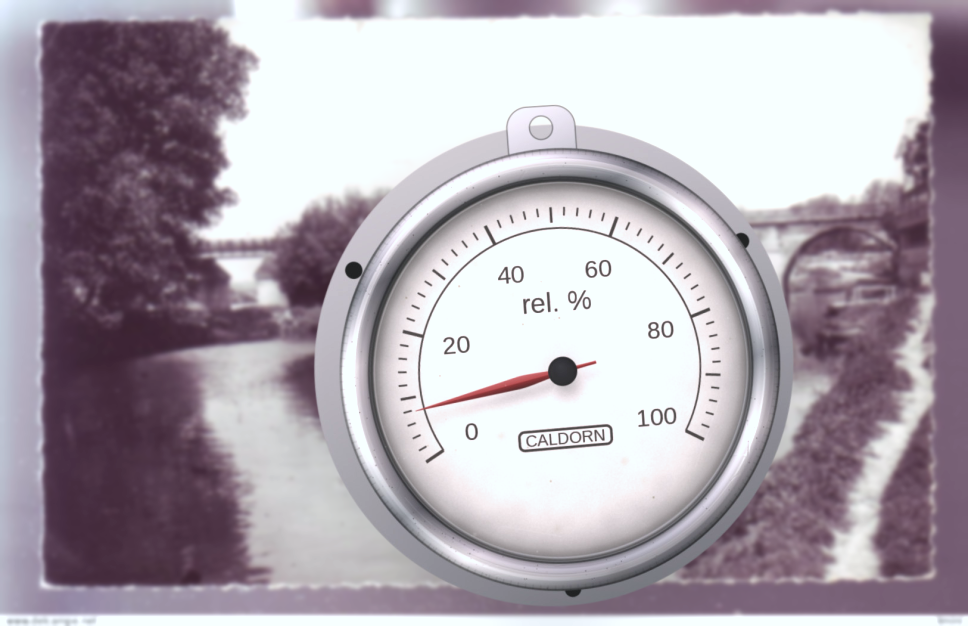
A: **8** %
